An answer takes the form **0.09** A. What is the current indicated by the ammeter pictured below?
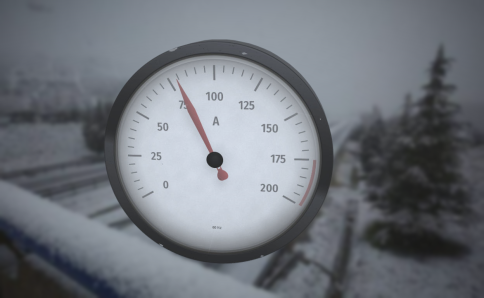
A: **80** A
